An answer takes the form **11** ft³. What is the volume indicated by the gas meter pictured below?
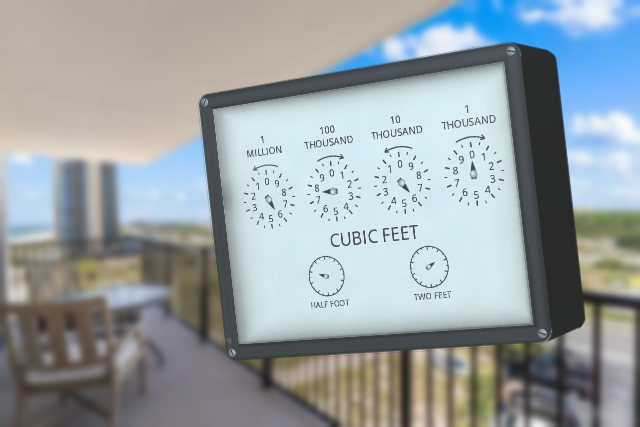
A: **576000** ft³
